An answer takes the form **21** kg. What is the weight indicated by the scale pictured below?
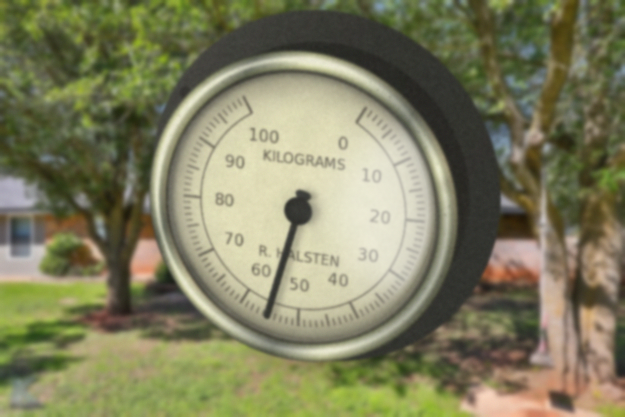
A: **55** kg
